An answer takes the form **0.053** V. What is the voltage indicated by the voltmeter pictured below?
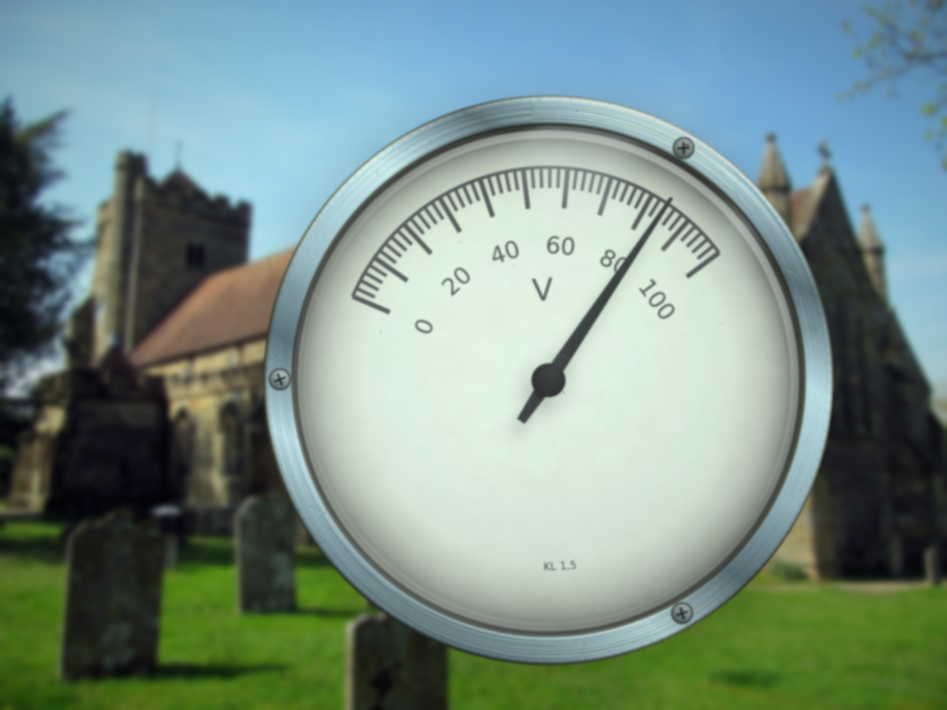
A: **84** V
